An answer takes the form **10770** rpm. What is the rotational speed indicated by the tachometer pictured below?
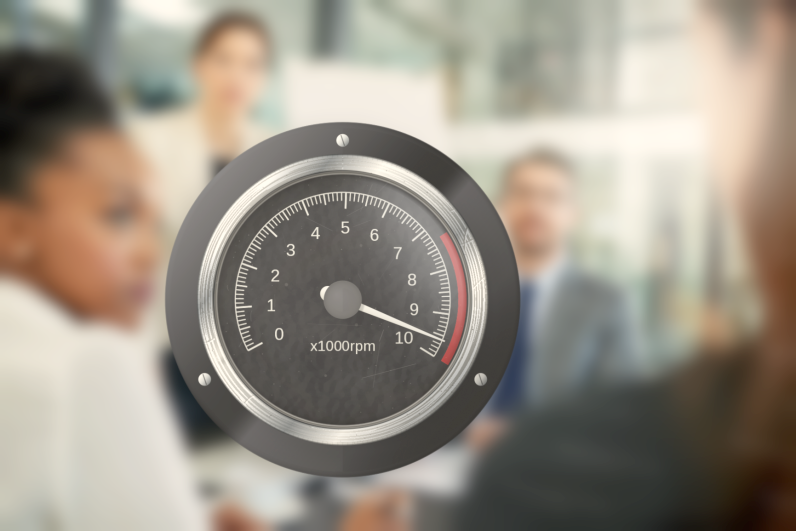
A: **9600** rpm
